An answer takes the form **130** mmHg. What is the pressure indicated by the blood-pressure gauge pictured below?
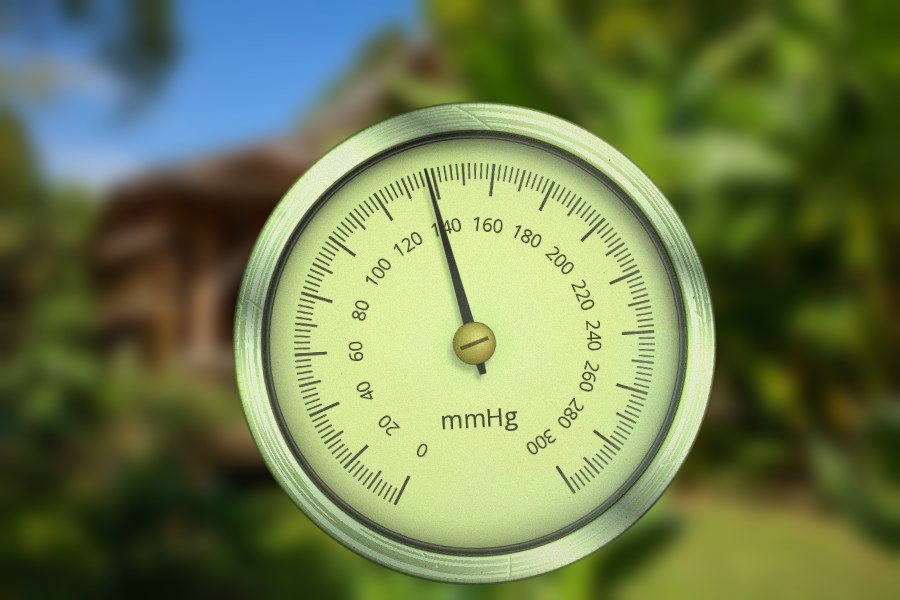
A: **138** mmHg
